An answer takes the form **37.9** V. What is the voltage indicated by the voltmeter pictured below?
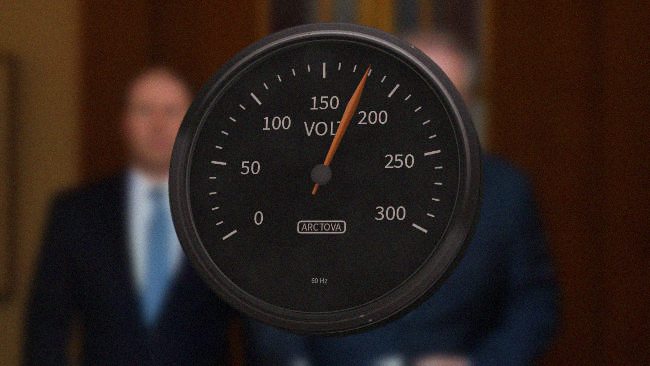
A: **180** V
